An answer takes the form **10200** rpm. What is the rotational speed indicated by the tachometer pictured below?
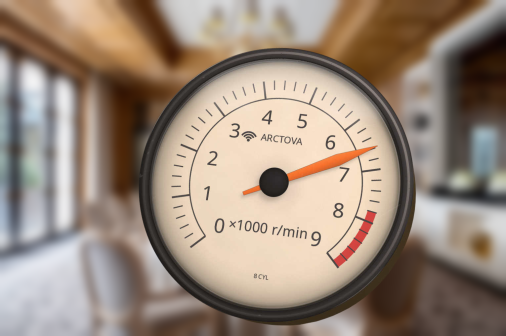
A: **6600** rpm
